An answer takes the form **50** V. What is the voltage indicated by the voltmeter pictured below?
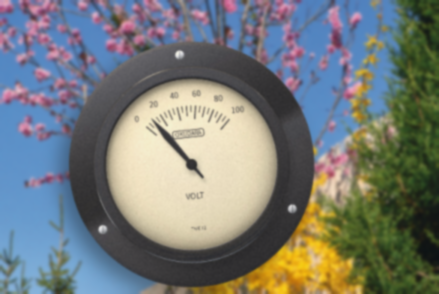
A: **10** V
